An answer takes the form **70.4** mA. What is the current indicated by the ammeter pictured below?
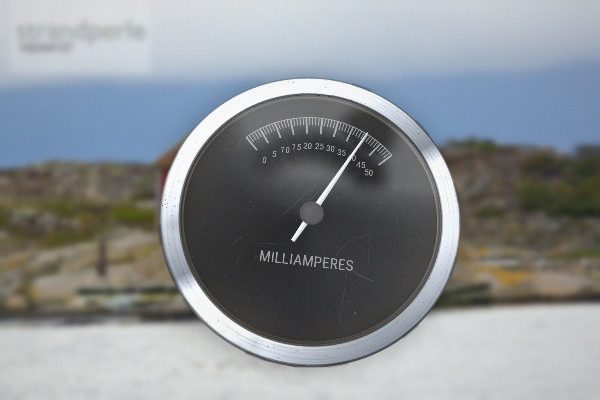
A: **40** mA
